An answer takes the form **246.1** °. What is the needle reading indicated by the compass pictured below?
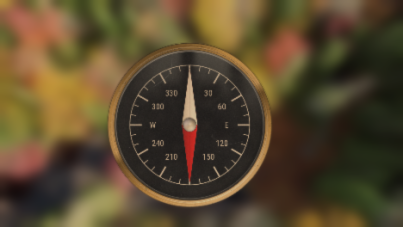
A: **180** °
